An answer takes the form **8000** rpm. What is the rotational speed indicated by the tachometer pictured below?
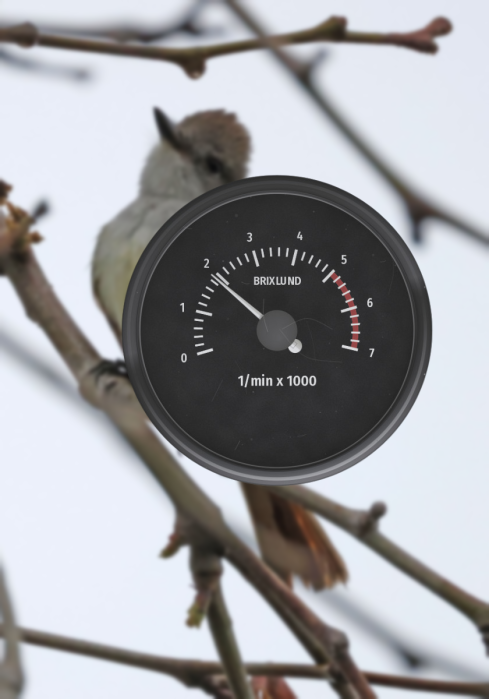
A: **1900** rpm
